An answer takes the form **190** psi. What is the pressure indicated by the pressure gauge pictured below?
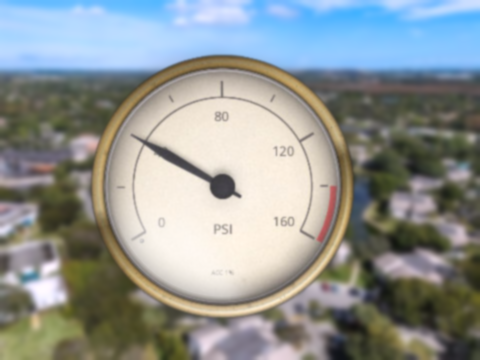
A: **40** psi
